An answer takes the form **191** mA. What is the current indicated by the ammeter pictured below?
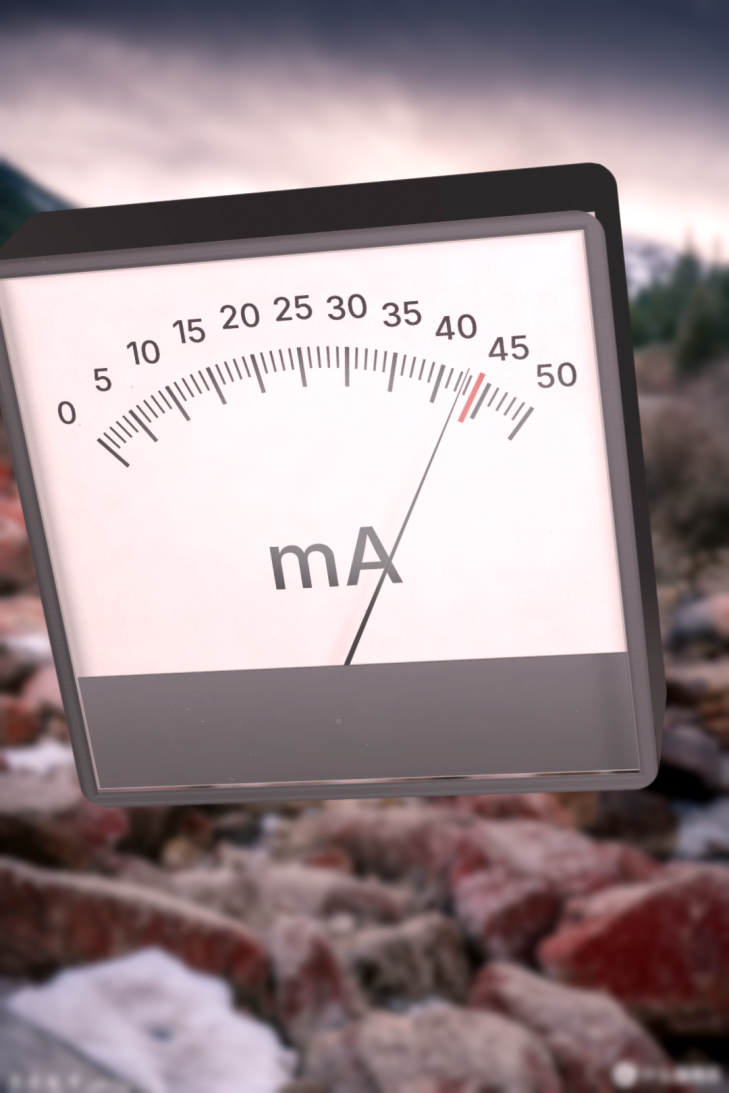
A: **42.5** mA
